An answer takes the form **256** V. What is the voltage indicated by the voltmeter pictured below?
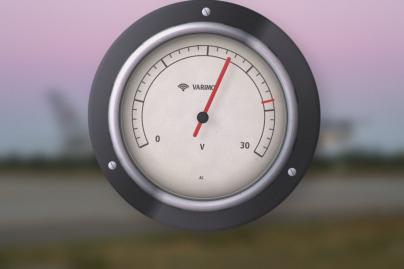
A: **17.5** V
